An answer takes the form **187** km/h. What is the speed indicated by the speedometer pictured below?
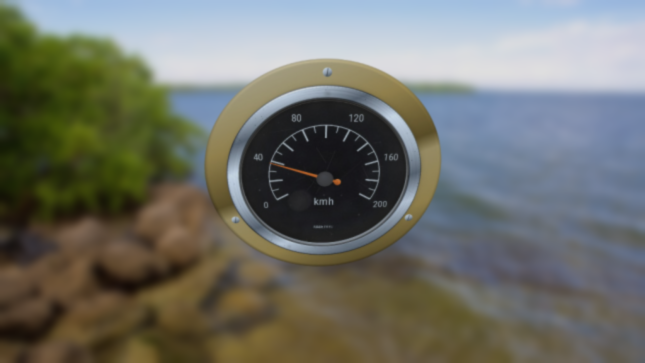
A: **40** km/h
